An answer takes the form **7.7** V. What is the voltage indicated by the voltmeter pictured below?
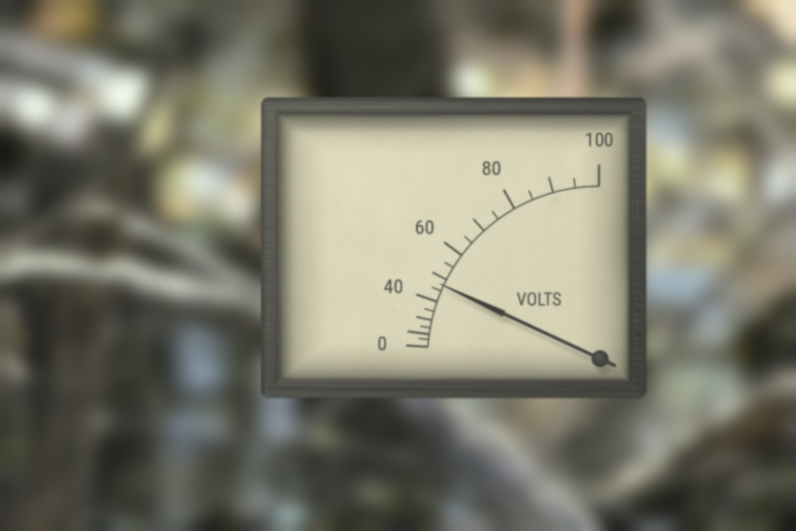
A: **47.5** V
